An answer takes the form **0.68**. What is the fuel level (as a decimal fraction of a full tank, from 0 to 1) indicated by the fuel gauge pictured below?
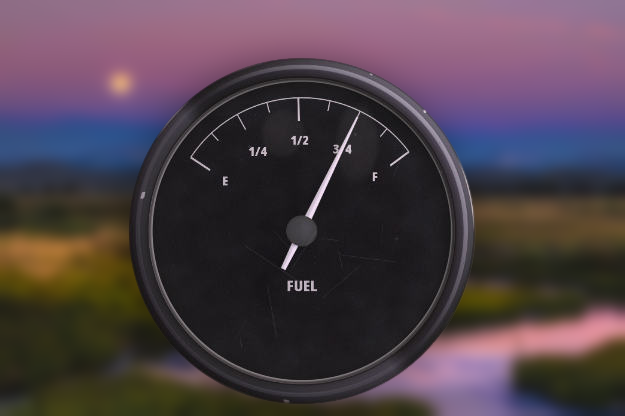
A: **0.75**
